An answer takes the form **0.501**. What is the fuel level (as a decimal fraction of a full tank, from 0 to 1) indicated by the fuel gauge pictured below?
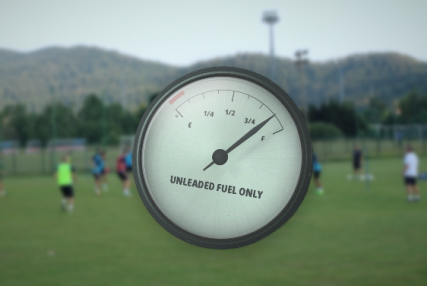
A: **0.875**
